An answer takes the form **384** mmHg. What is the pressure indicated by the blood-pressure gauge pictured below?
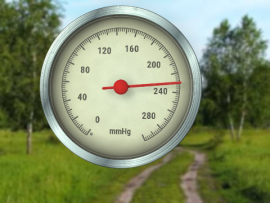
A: **230** mmHg
